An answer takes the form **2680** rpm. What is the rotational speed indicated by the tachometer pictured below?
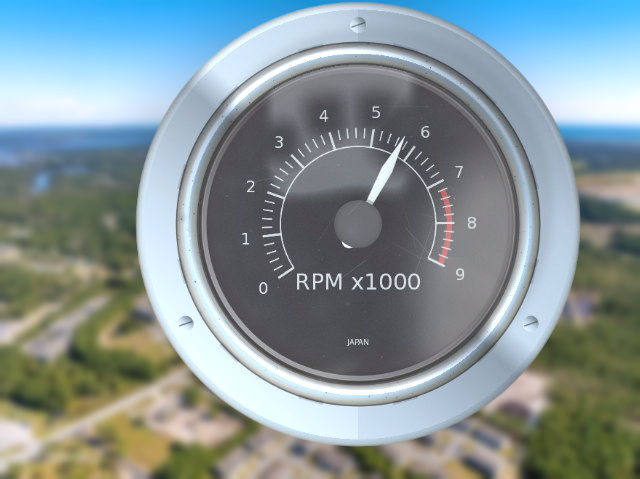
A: **5700** rpm
